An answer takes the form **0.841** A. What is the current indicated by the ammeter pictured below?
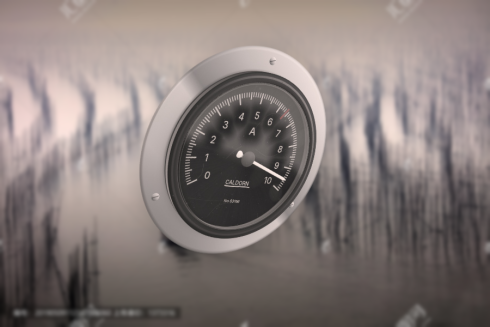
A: **9.5** A
